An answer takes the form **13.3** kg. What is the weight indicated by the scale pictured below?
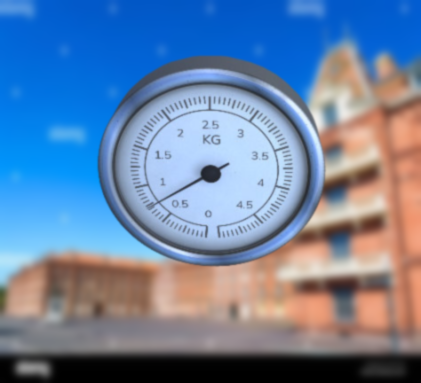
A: **0.75** kg
